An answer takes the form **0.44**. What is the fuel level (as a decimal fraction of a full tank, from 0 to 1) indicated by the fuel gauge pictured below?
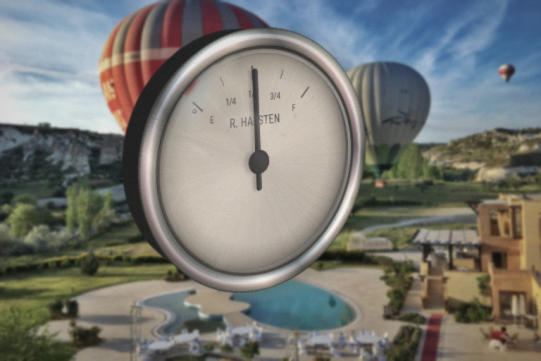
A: **0.5**
